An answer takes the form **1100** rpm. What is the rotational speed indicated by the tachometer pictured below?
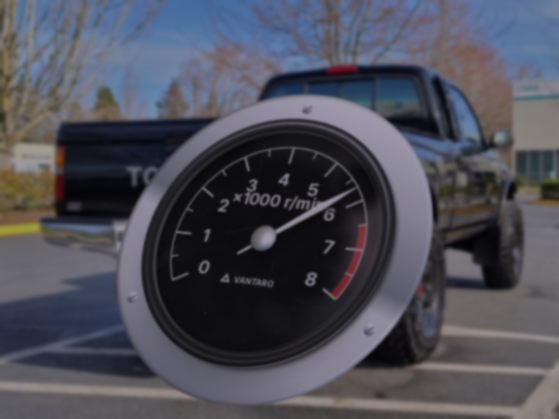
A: **5750** rpm
